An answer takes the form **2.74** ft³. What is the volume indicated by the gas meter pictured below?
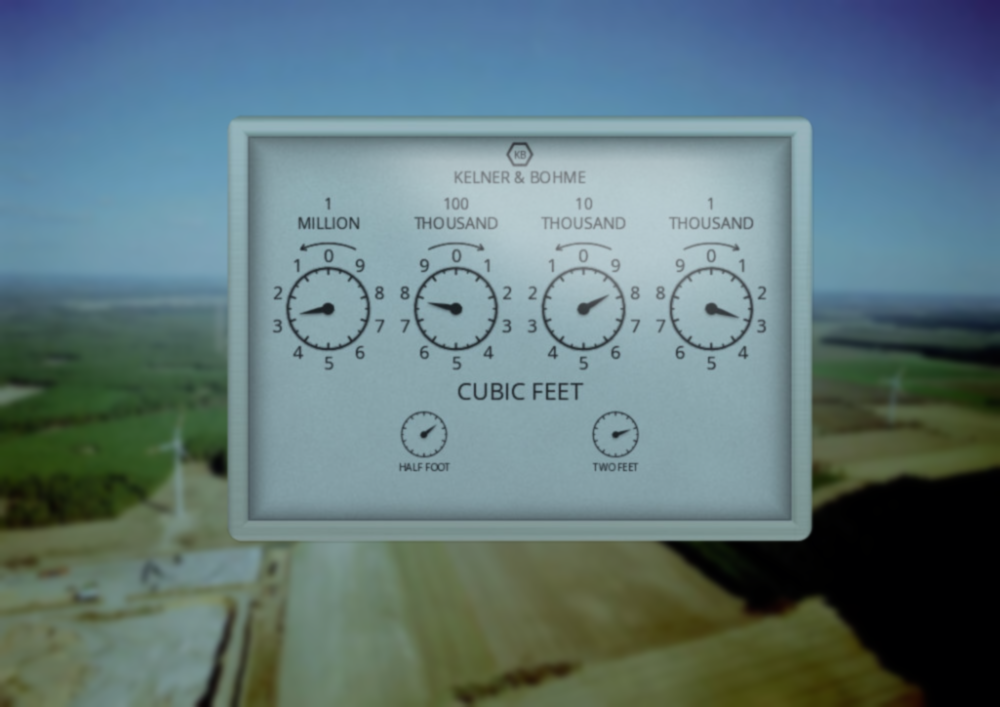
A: **278300** ft³
